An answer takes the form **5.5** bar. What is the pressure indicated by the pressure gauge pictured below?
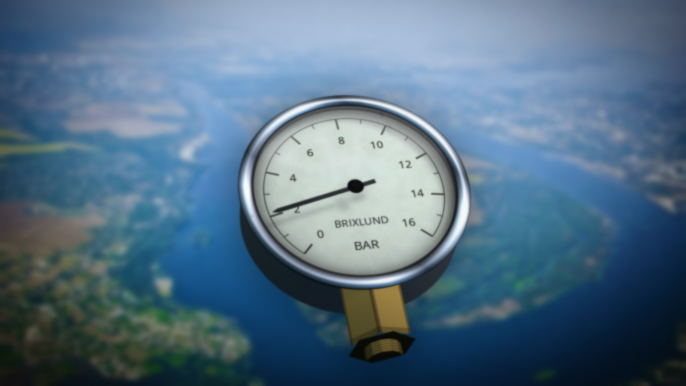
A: **2** bar
